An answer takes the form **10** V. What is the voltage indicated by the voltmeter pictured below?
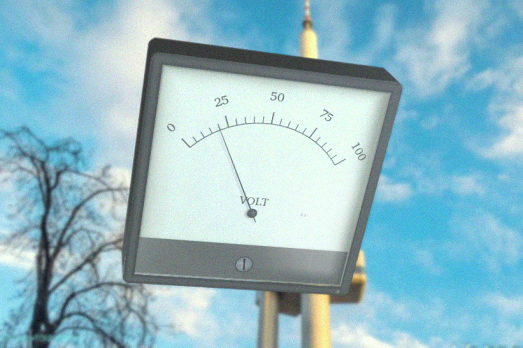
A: **20** V
